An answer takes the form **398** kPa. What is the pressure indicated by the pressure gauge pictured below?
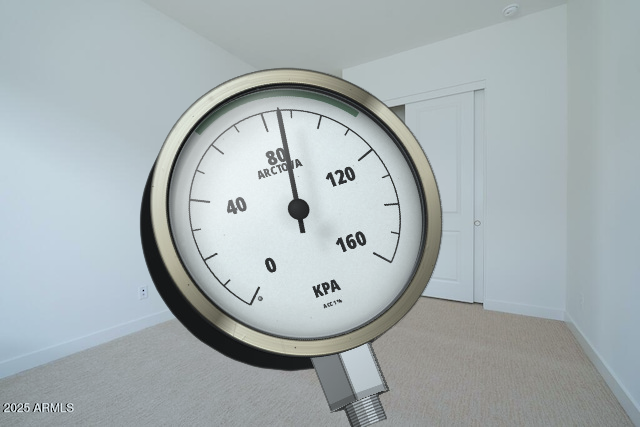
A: **85** kPa
